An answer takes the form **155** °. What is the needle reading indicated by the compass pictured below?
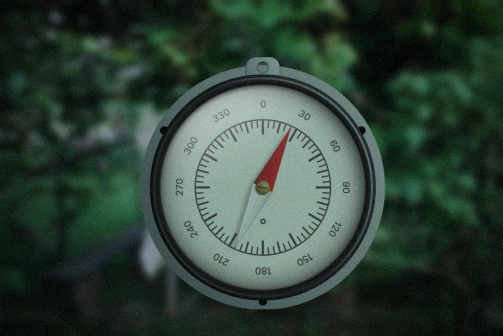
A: **25** °
